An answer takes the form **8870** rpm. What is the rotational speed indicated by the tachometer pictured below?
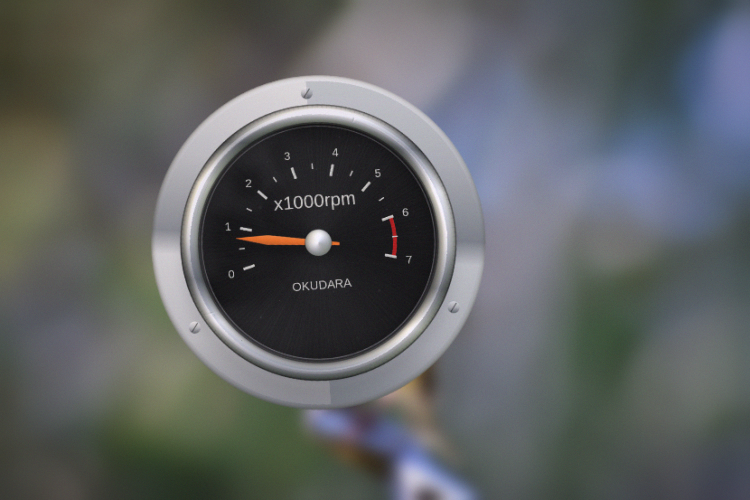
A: **750** rpm
